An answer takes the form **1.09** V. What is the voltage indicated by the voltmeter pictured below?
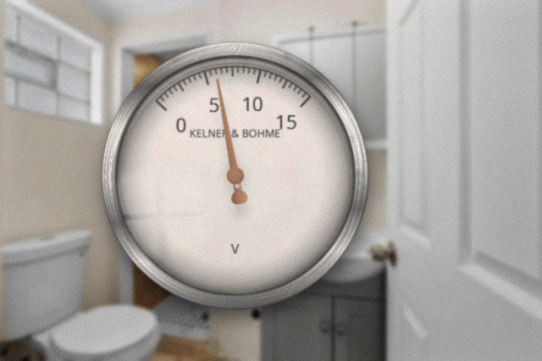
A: **6** V
